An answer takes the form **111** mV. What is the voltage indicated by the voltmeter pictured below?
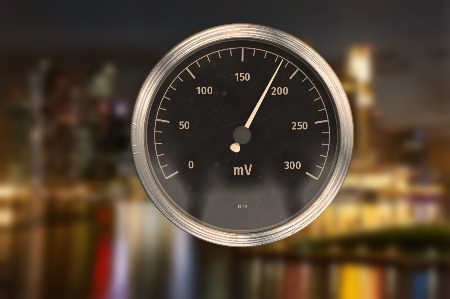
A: **185** mV
